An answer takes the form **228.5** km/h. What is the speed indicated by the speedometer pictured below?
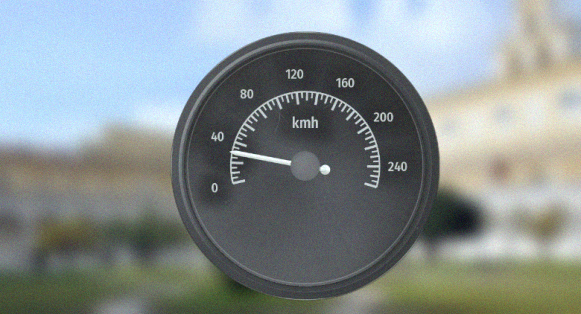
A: **30** km/h
